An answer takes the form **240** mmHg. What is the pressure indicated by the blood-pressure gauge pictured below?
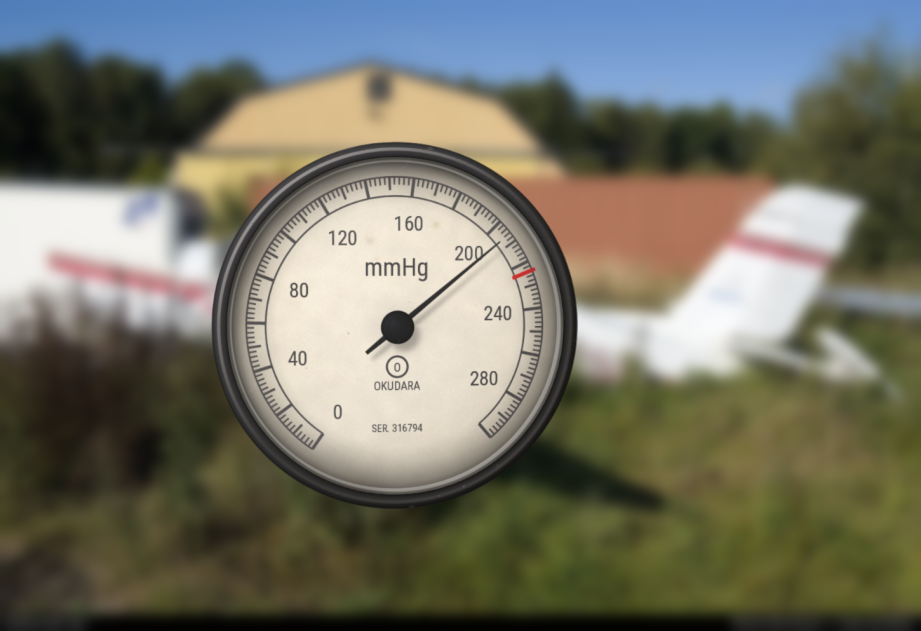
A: **206** mmHg
